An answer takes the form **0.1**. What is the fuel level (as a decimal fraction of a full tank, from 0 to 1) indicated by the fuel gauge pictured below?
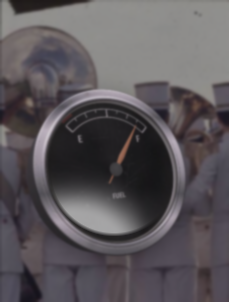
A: **0.875**
